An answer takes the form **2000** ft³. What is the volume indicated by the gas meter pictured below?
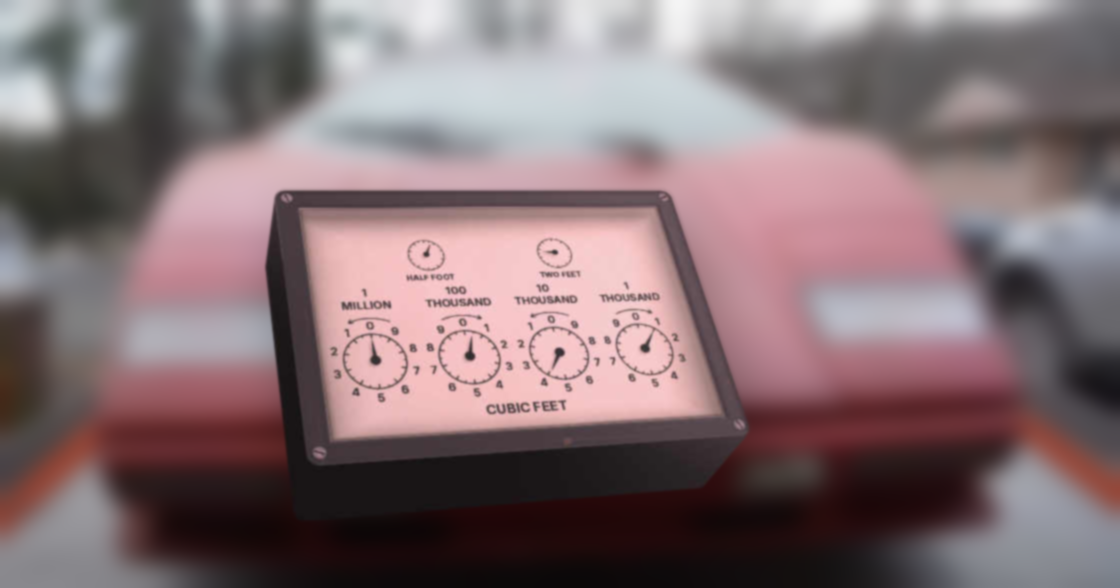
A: **4100** ft³
